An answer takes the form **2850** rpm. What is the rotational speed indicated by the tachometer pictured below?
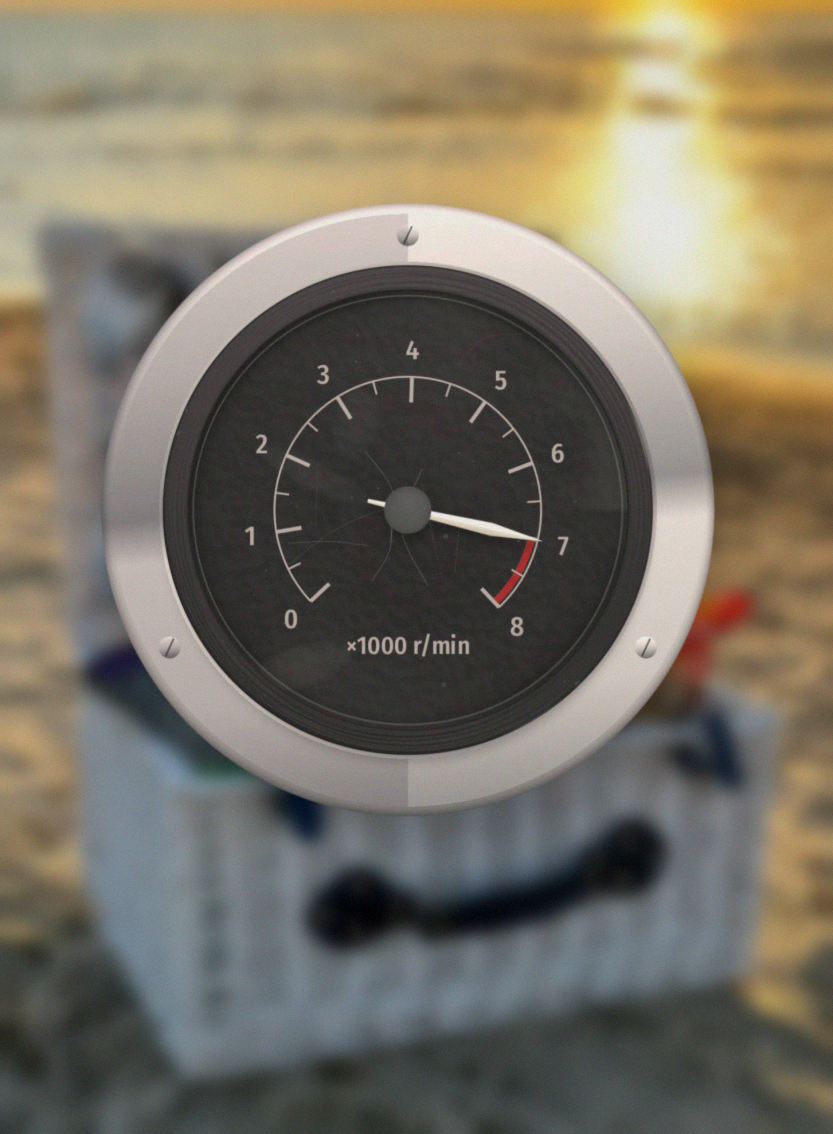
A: **7000** rpm
